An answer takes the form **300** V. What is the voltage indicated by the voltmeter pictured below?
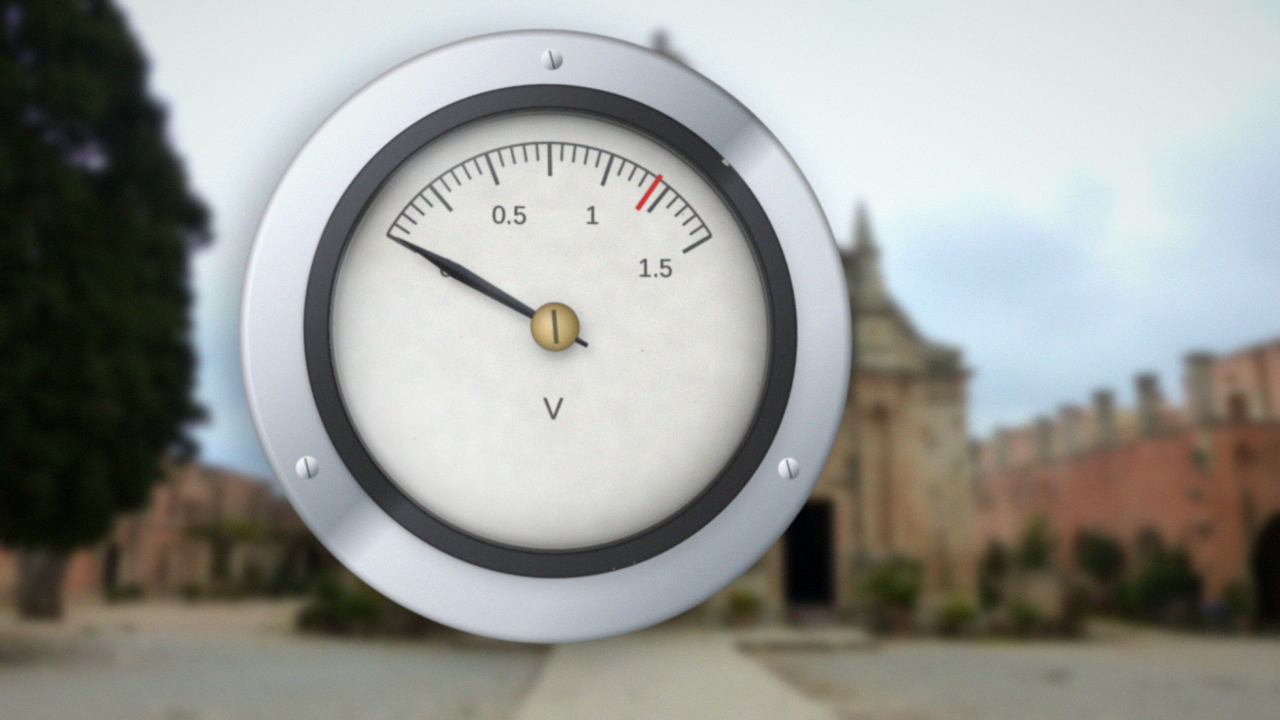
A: **0** V
